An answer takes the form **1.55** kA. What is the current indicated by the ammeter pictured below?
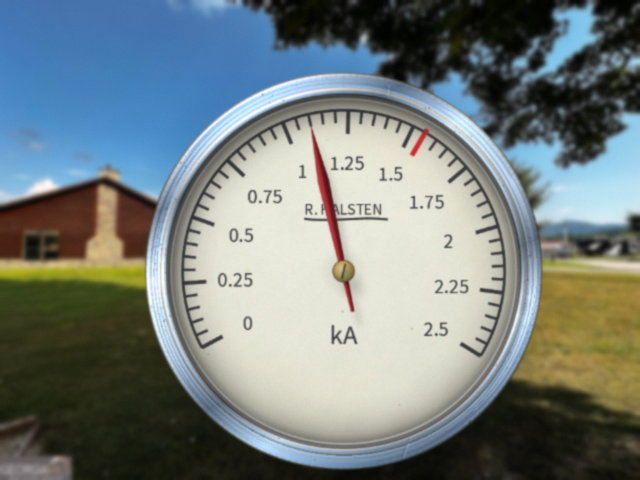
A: **1.1** kA
